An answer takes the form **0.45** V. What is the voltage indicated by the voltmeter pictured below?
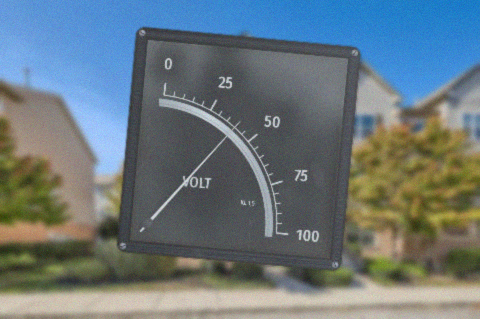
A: **40** V
